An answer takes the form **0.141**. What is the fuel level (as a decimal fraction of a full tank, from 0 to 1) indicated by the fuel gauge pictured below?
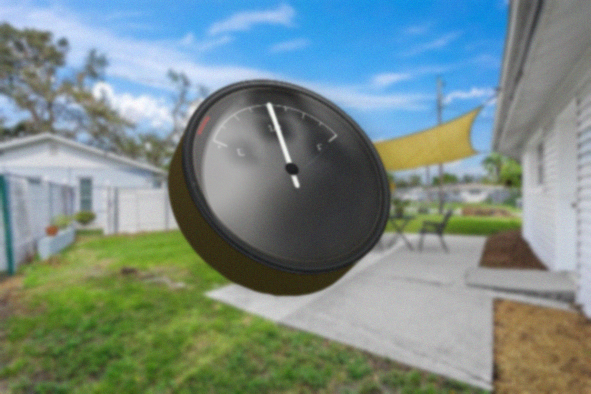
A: **0.5**
